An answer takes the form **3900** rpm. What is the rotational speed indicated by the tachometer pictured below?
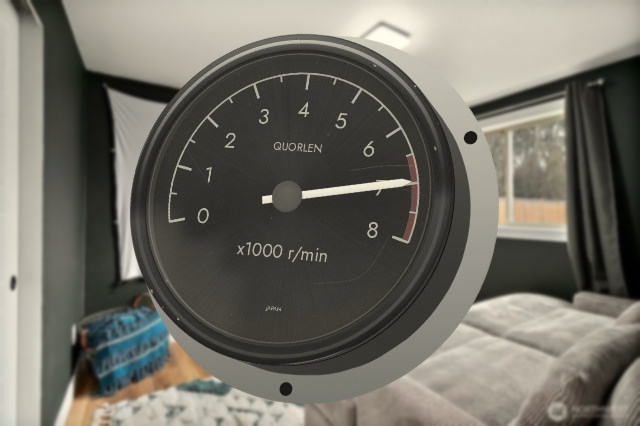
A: **7000** rpm
